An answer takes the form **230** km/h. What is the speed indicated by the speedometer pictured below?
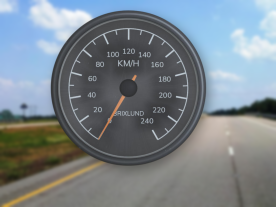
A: **0** km/h
